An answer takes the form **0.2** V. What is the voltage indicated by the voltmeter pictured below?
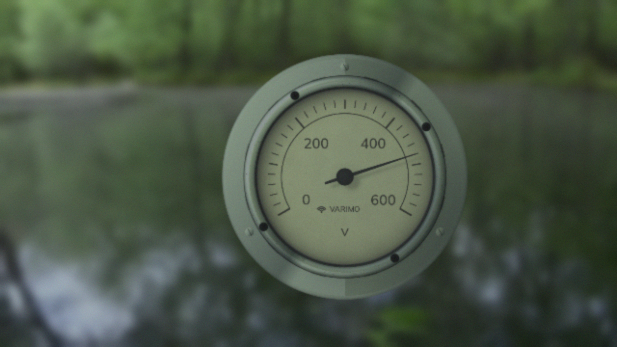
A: **480** V
